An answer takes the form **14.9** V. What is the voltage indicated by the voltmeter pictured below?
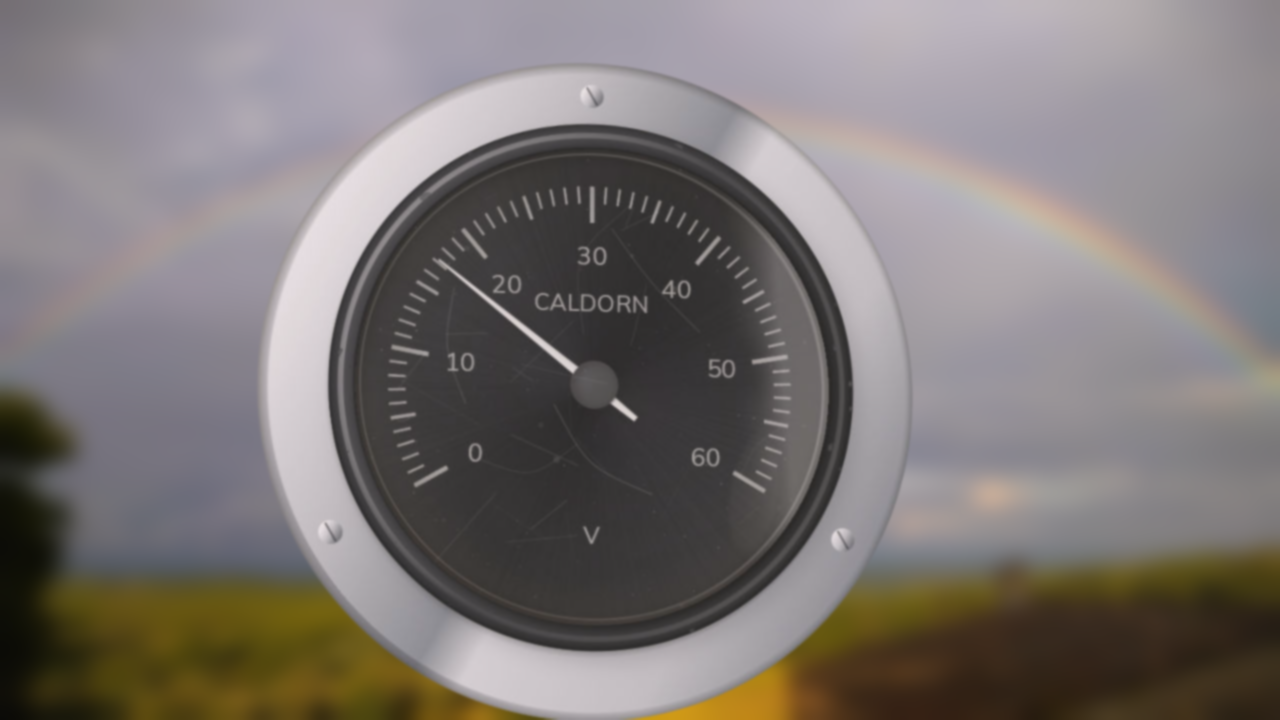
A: **17** V
